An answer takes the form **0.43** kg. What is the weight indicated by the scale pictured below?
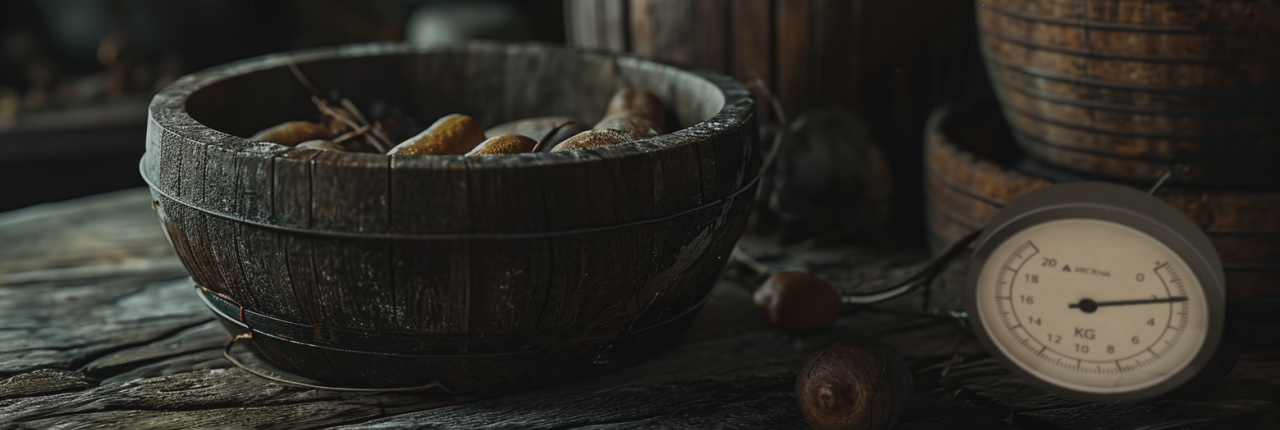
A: **2** kg
